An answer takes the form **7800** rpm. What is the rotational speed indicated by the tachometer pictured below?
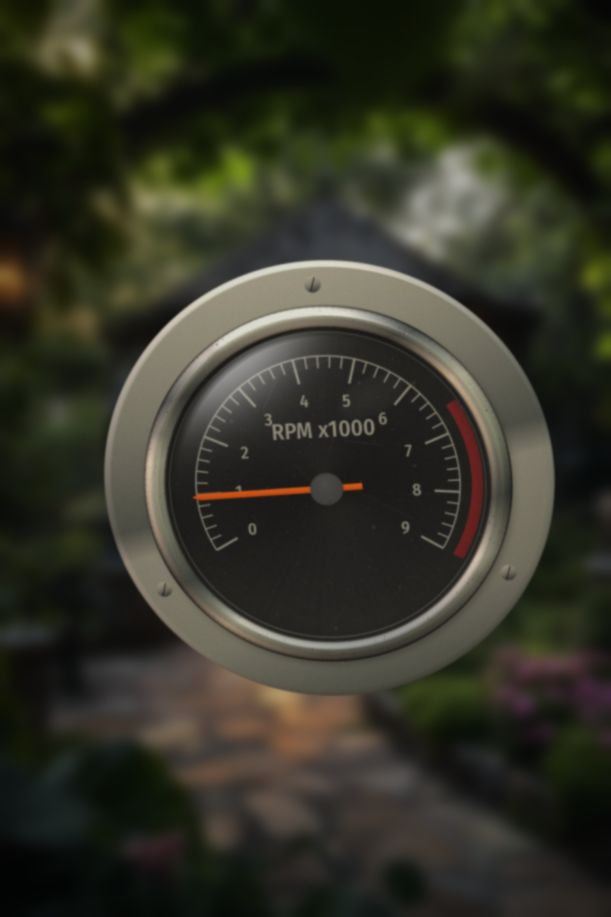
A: **1000** rpm
